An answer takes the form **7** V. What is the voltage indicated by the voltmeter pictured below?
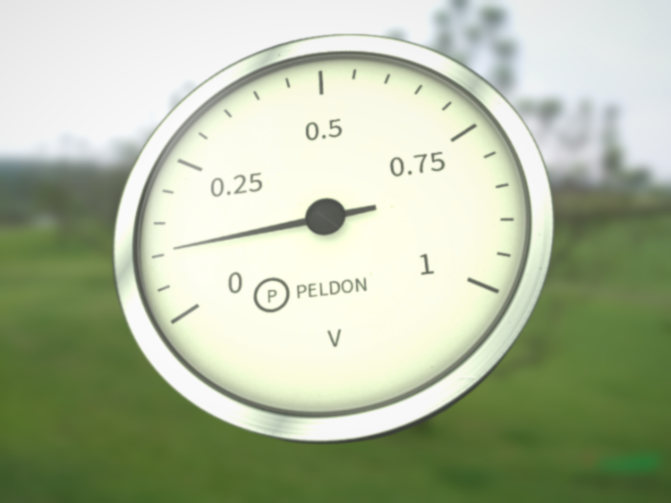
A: **0.1** V
